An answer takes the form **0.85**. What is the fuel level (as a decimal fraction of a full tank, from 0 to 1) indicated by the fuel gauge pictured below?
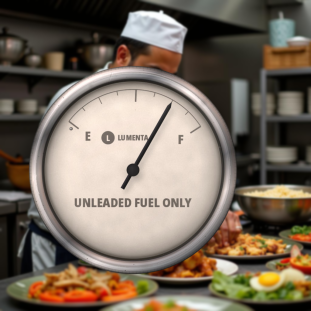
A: **0.75**
